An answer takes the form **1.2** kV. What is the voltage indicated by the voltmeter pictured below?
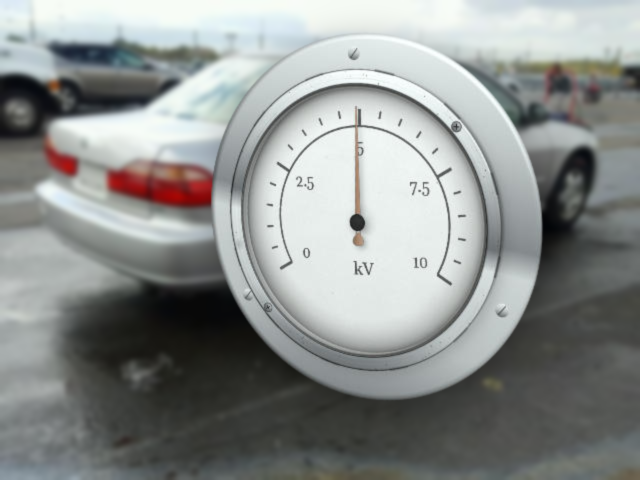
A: **5** kV
